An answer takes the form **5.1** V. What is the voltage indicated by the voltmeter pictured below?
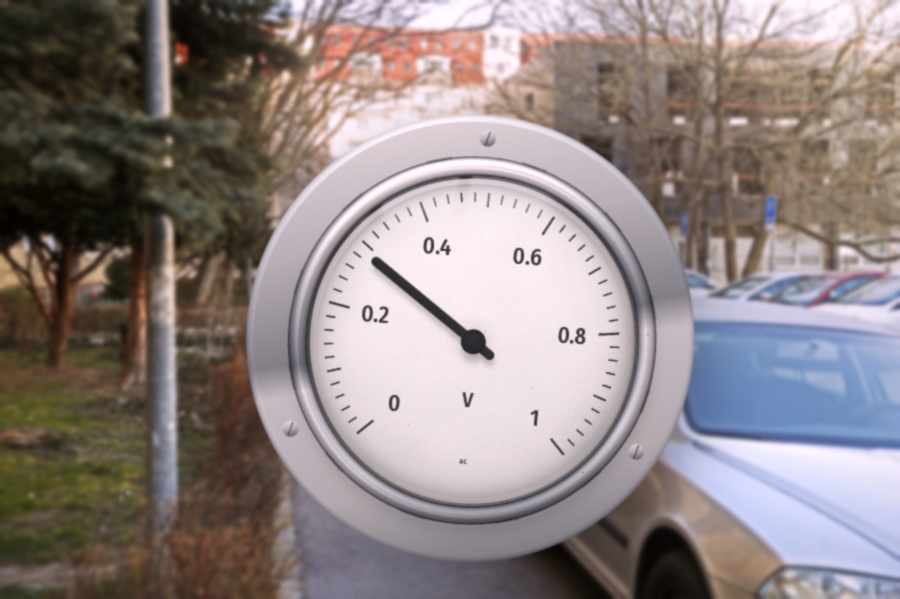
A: **0.29** V
